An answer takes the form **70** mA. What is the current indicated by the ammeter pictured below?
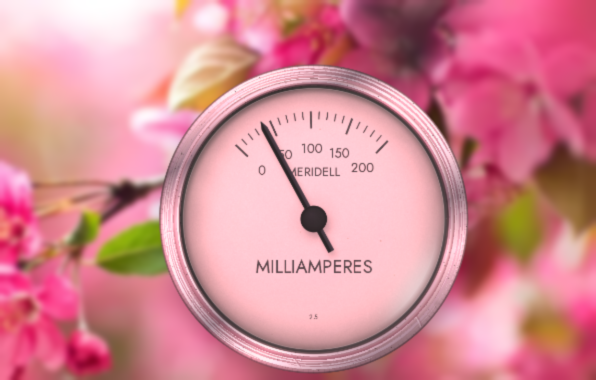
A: **40** mA
